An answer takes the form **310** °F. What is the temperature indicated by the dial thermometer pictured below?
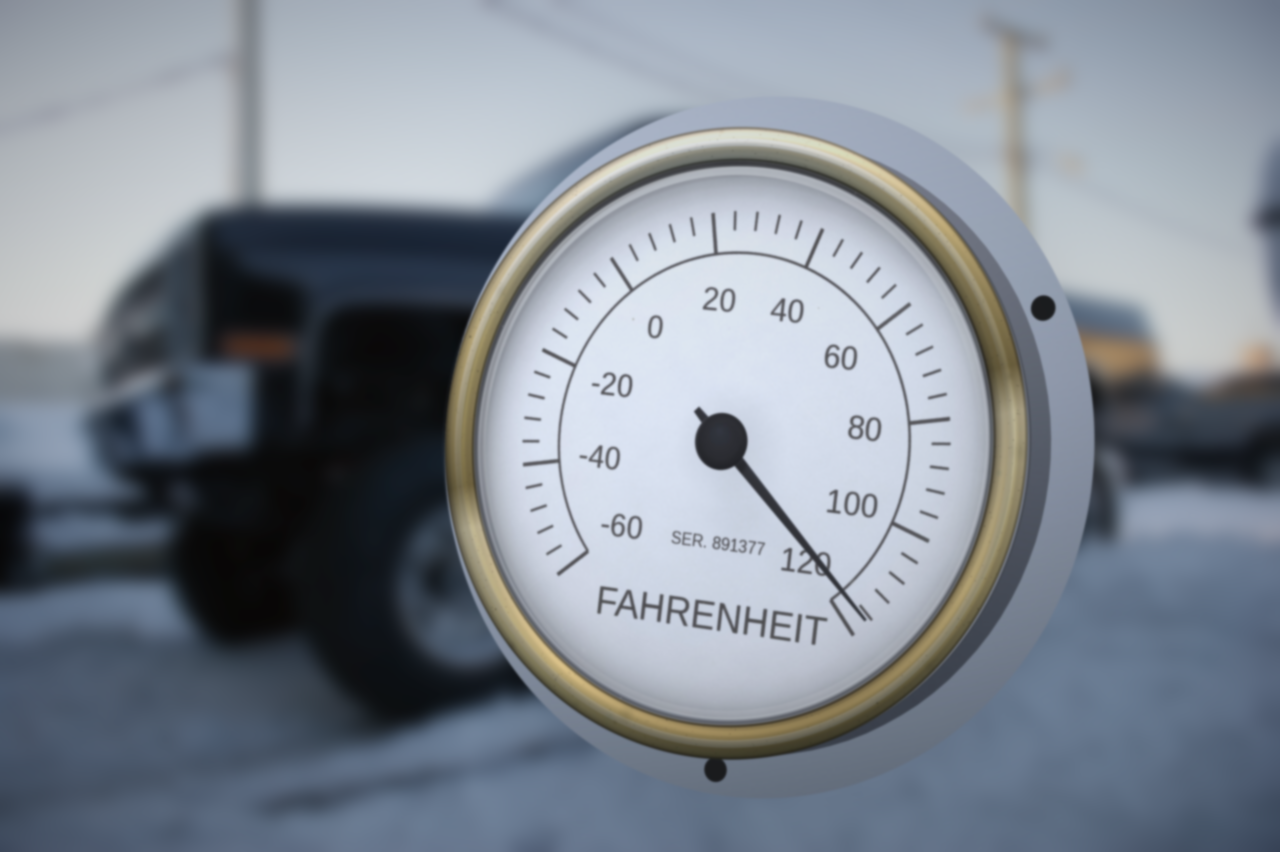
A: **116** °F
